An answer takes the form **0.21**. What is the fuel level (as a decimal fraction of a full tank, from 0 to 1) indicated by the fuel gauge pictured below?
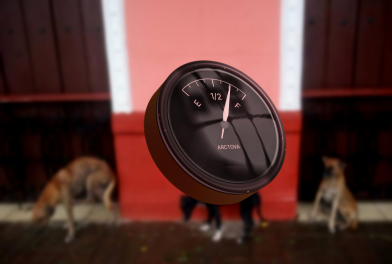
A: **0.75**
